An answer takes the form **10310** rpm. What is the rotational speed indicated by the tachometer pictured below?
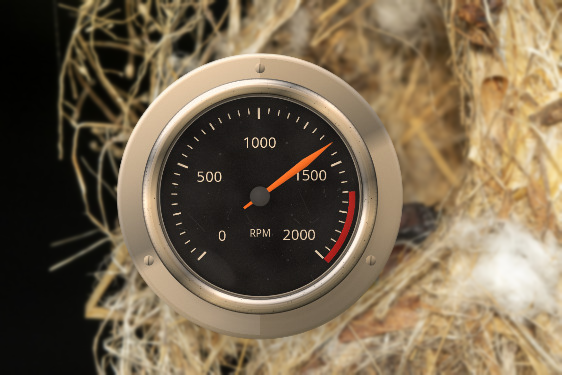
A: **1400** rpm
